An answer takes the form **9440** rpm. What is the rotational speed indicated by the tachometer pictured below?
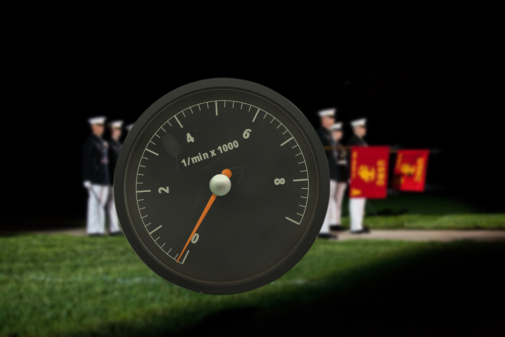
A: **100** rpm
